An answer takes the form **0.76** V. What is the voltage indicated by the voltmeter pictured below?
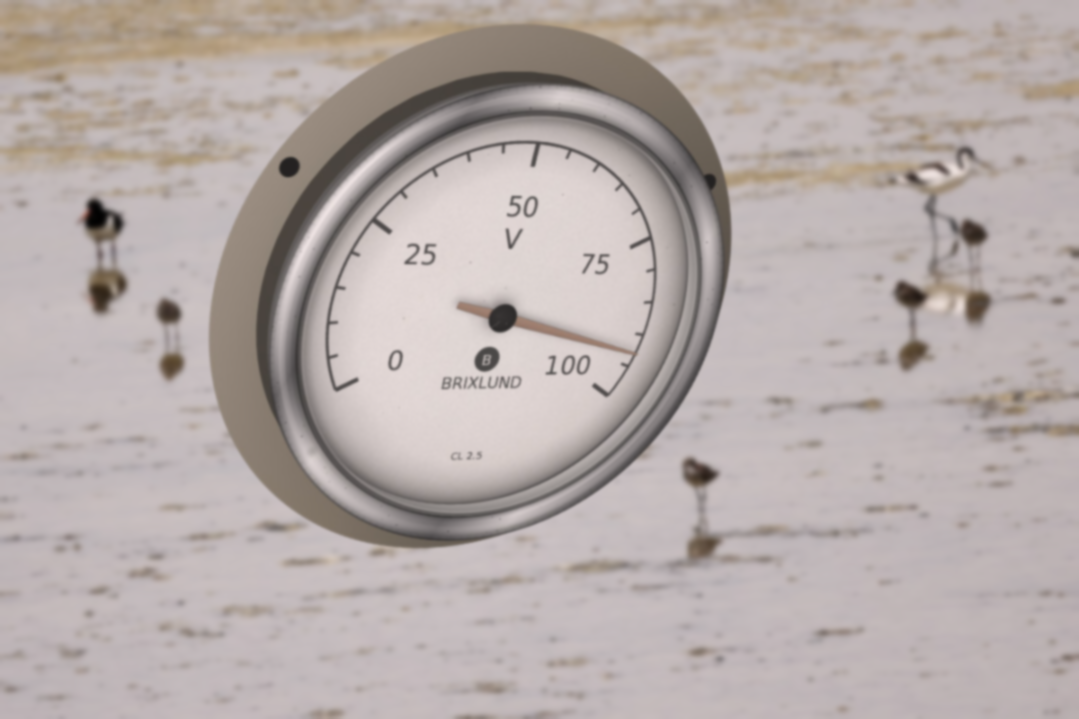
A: **92.5** V
